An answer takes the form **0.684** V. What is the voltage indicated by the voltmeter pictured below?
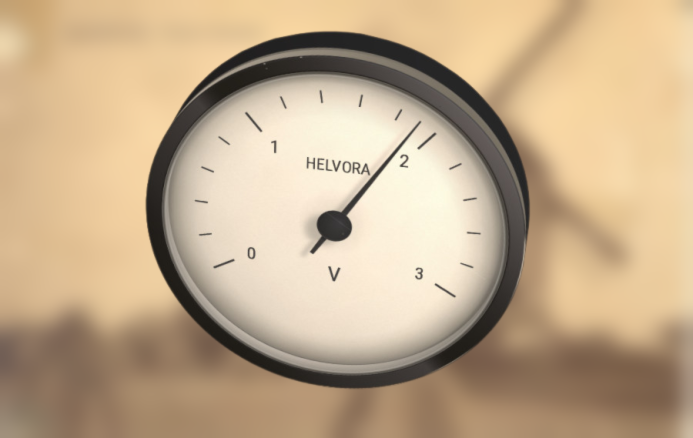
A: **1.9** V
